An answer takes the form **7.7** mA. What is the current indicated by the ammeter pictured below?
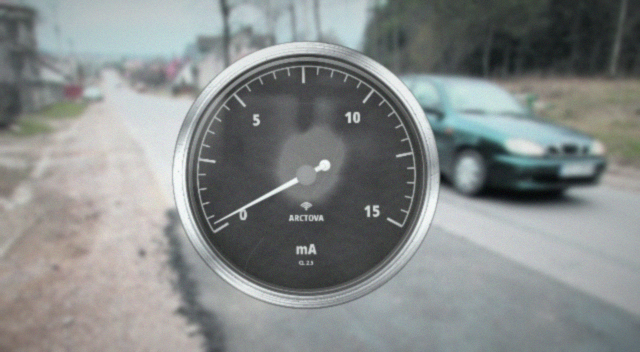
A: **0.25** mA
